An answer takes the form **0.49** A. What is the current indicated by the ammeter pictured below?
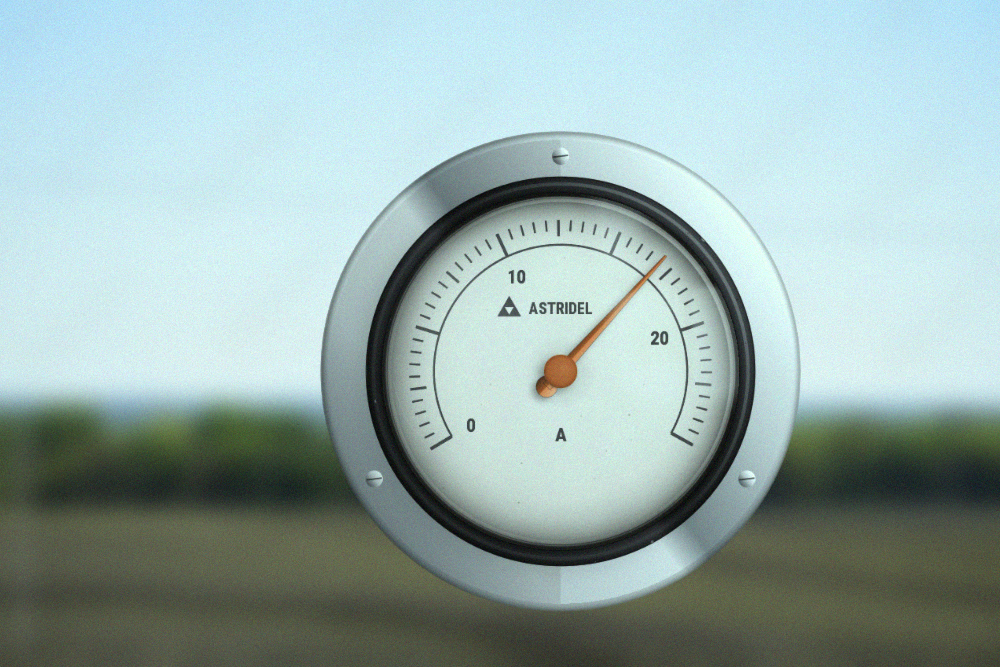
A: **17** A
